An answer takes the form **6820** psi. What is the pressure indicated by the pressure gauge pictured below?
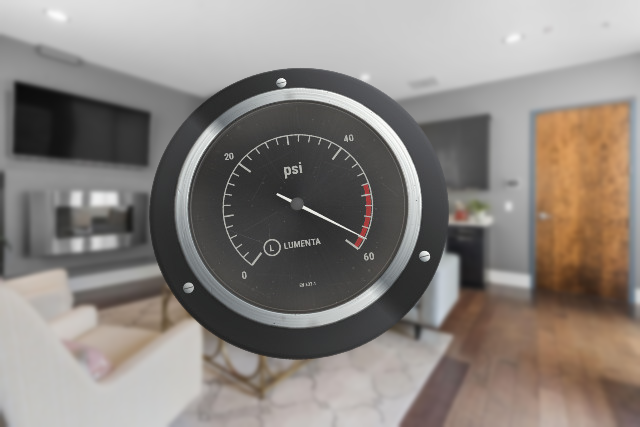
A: **58** psi
